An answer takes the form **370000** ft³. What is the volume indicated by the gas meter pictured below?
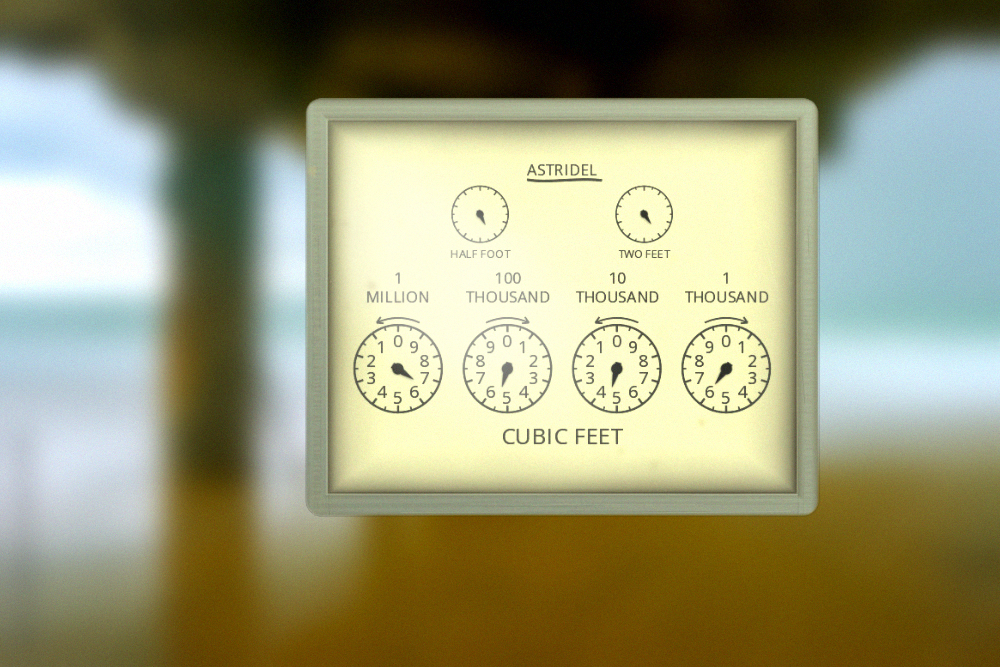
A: **654600** ft³
